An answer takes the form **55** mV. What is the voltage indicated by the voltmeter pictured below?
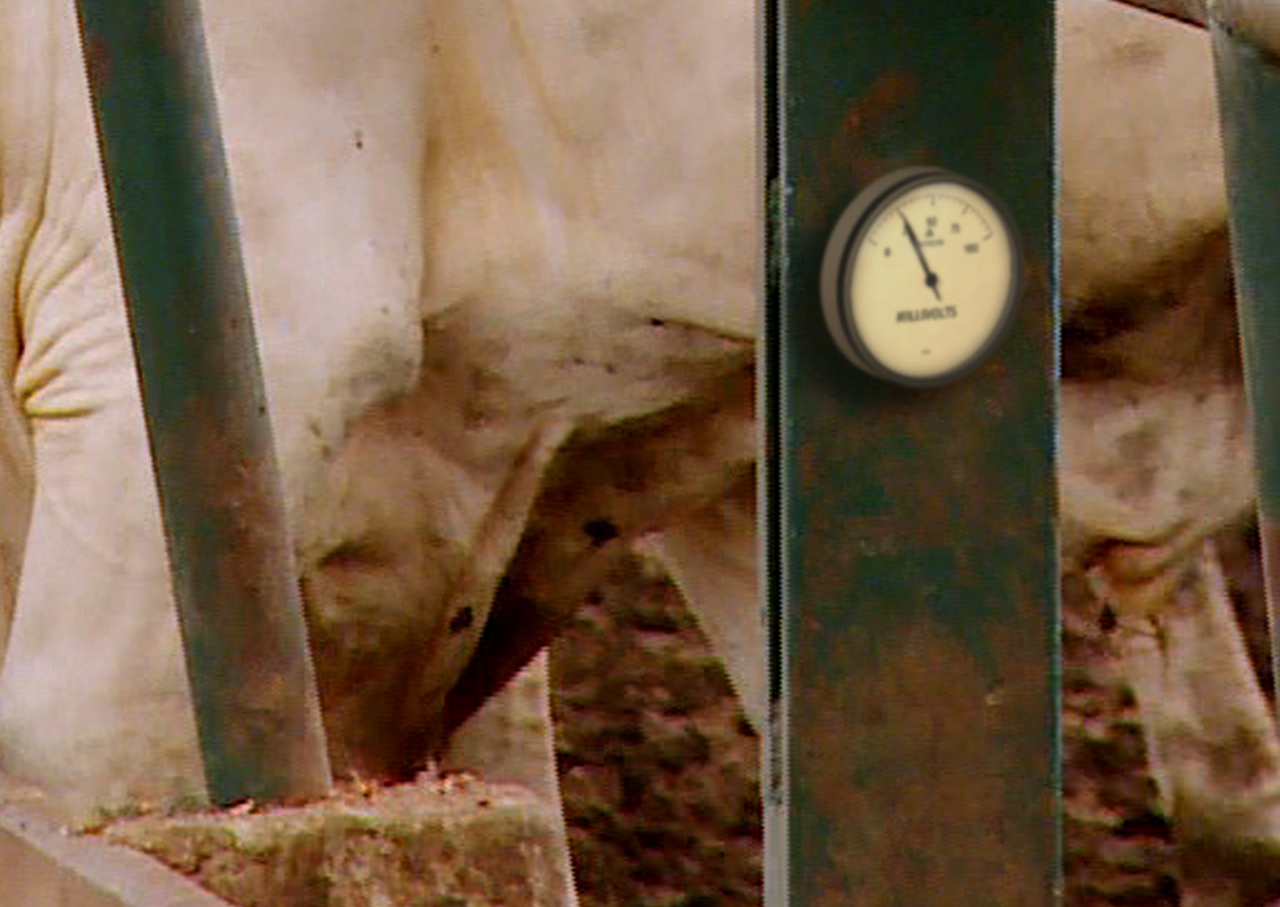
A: **25** mV
